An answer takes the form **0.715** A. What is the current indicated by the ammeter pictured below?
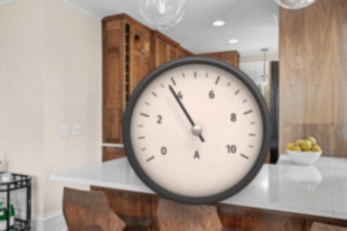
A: **3.75** A
